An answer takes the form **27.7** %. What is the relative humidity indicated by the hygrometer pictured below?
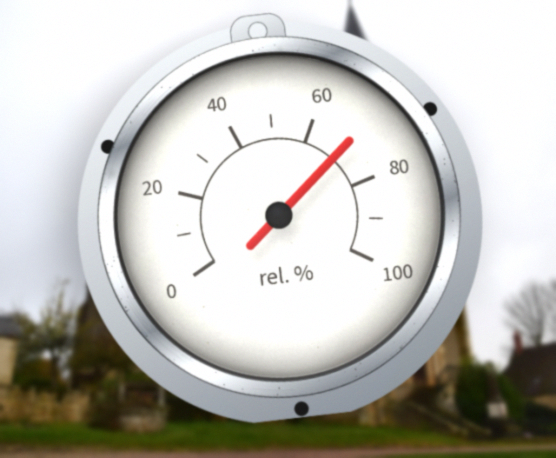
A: **70** %
